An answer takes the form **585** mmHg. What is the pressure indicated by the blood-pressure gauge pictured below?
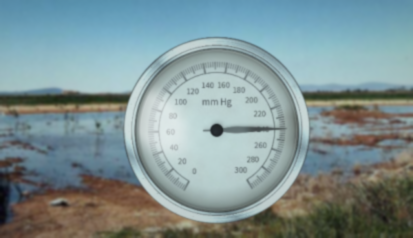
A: **240** mmHg
